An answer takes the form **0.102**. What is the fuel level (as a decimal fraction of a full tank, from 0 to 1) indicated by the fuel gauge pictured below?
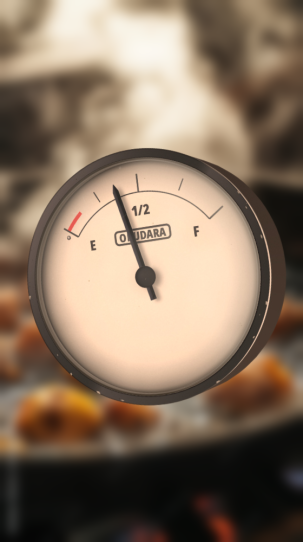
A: **0.375**
